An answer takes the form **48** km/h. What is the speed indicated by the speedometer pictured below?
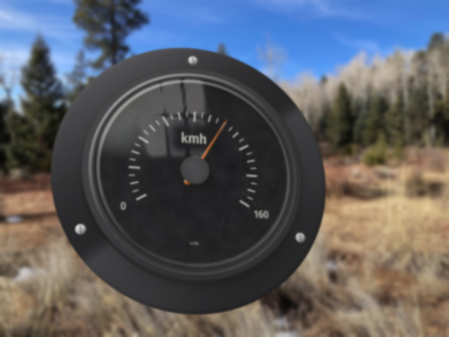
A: **100** km/h
